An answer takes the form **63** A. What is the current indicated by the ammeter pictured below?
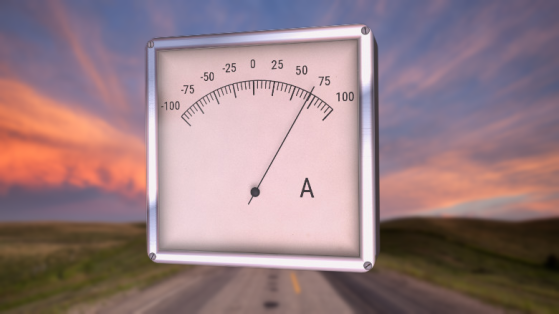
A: **70** A
